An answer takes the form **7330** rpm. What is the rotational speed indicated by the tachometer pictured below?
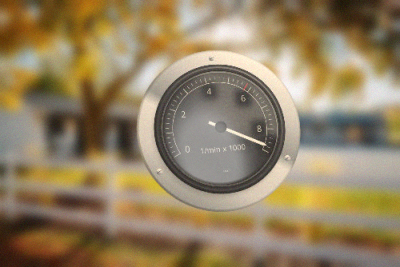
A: **8800** rpm
